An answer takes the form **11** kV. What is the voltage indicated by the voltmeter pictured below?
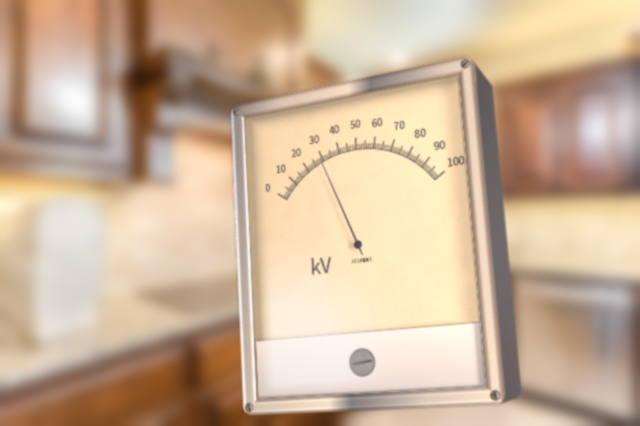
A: **30** kV
